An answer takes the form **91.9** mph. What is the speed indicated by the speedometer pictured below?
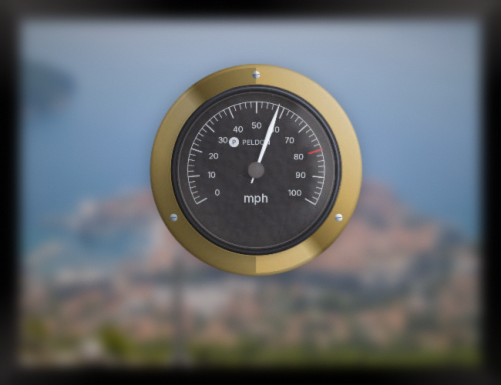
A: **58** mph
